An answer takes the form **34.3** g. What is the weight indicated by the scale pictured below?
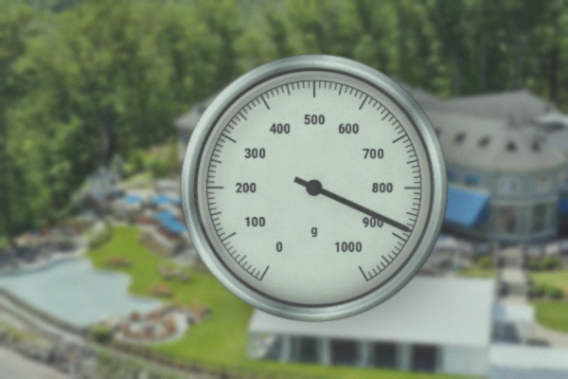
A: **880** g
